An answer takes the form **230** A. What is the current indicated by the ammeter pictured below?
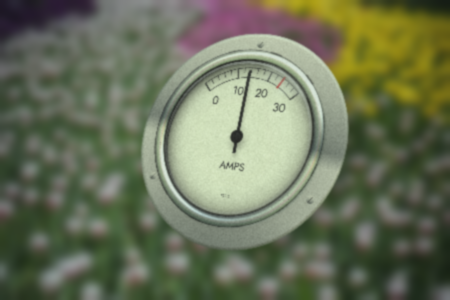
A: **14** A
